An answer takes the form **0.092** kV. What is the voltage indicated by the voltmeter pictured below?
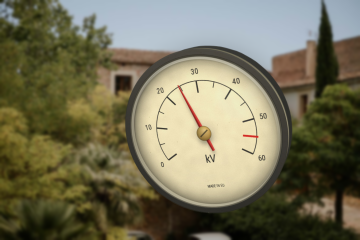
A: **25** kV
